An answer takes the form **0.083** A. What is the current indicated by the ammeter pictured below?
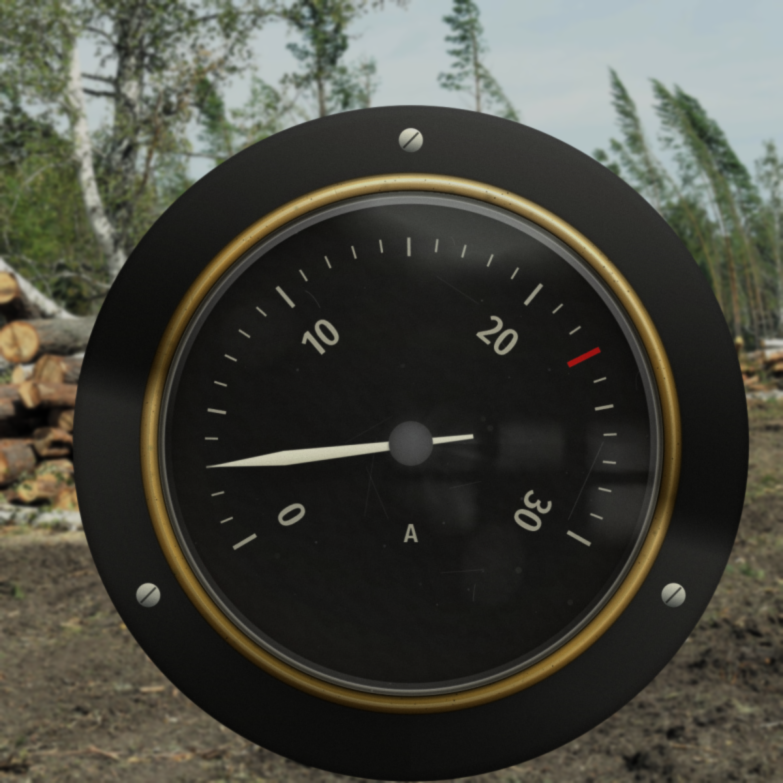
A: **3** A
